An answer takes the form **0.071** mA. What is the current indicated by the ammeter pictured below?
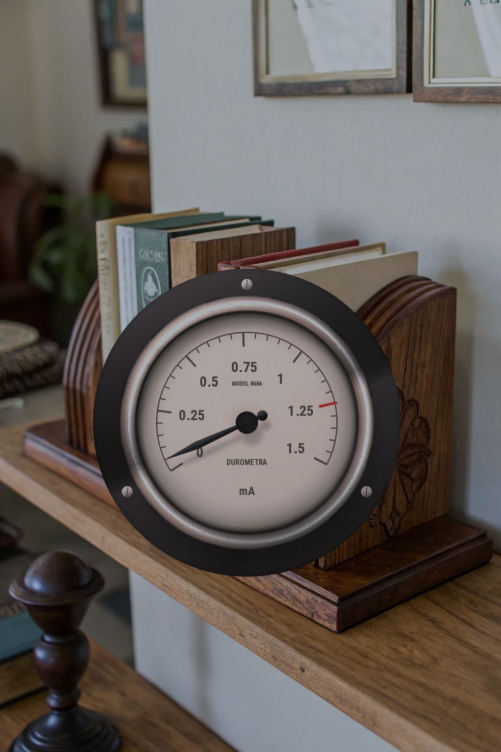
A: **0.05** mA
